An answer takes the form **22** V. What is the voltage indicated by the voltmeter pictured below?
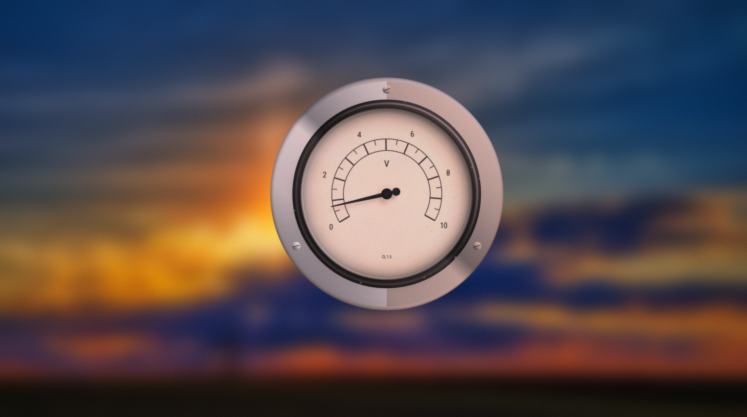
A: **0.75** V
